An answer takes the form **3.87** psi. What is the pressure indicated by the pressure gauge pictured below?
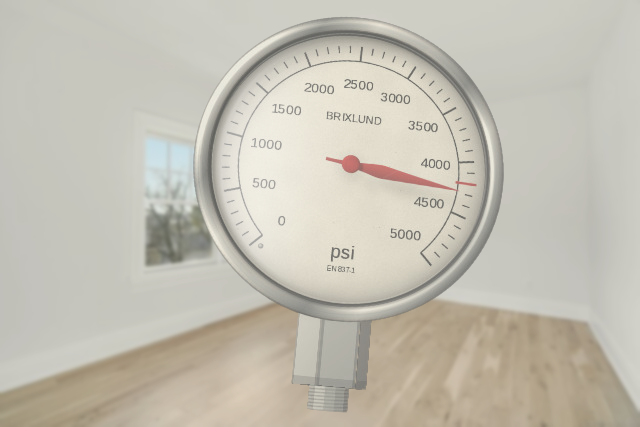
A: **4300** psi
